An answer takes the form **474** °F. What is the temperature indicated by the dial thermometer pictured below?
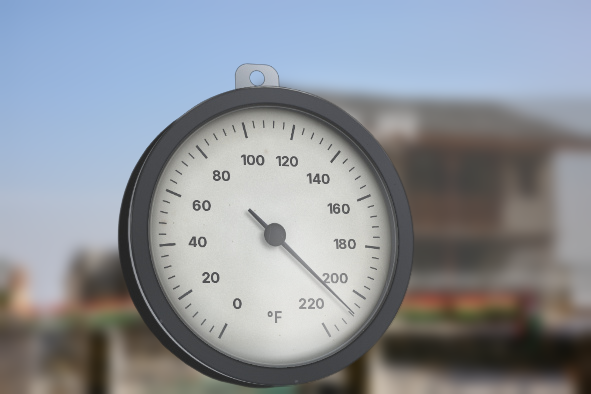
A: **208** °F
